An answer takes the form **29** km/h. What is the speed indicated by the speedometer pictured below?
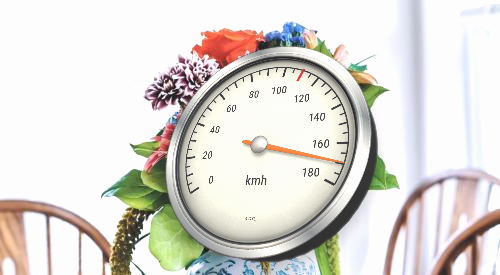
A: **170** km/h
